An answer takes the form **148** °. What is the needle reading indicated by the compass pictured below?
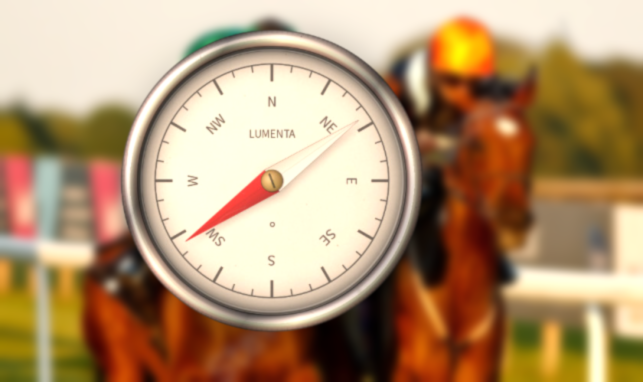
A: **235** °
